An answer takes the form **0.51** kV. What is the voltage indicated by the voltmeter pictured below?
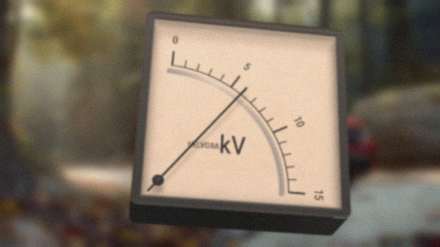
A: **6** kV
